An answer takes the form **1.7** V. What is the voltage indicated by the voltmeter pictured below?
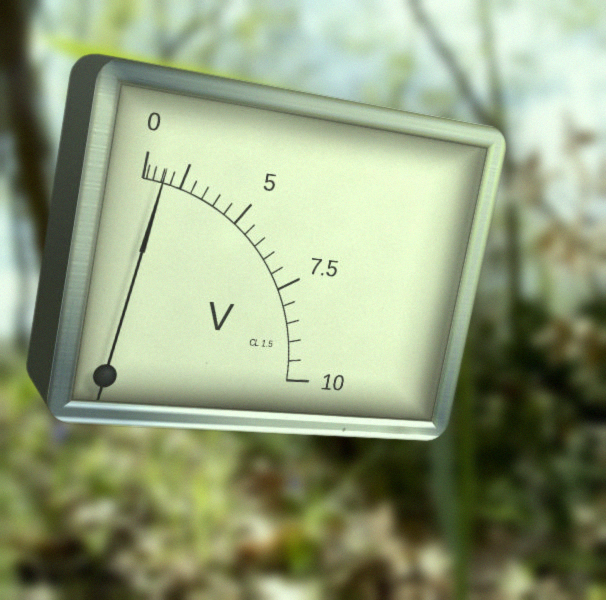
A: **1.5** V
